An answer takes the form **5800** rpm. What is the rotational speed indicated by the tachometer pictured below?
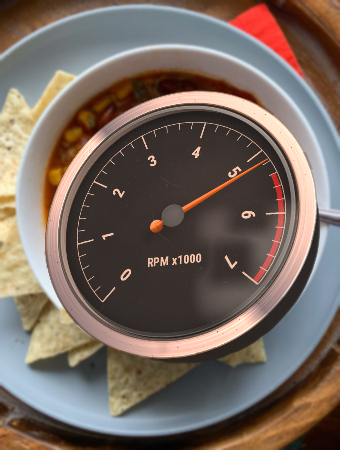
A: **5200** rpm
